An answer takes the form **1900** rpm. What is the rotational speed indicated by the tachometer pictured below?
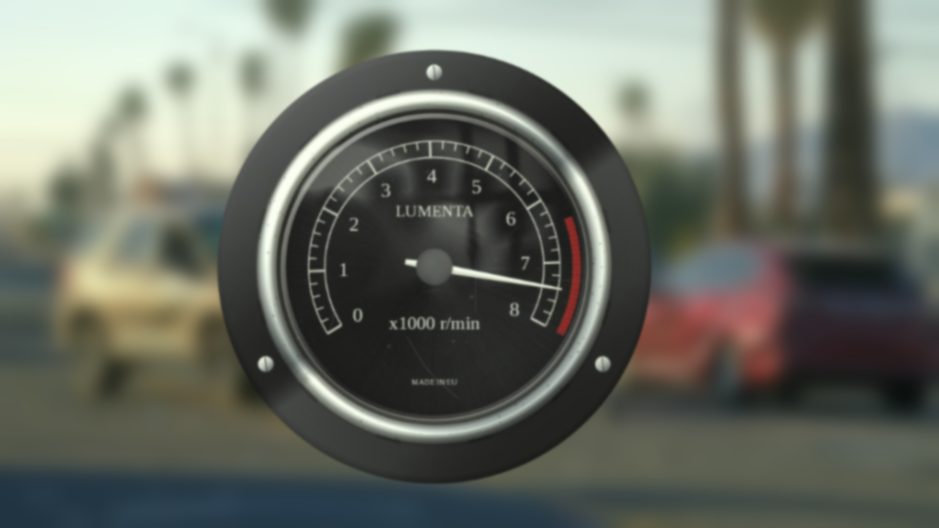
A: **7400** rpm
